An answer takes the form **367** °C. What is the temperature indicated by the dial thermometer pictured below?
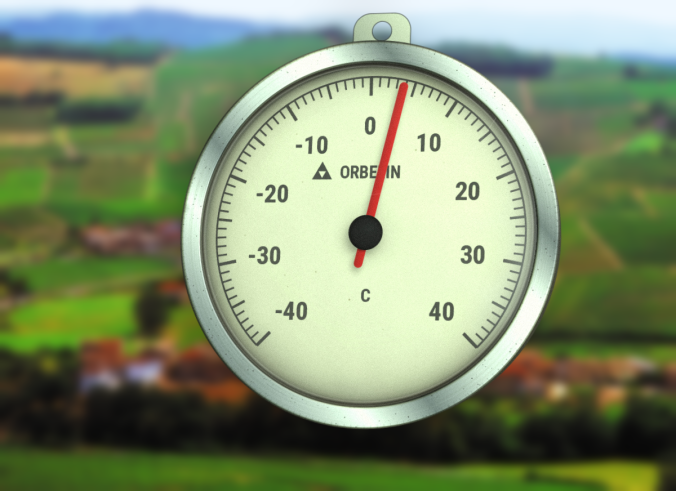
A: **4** °C
